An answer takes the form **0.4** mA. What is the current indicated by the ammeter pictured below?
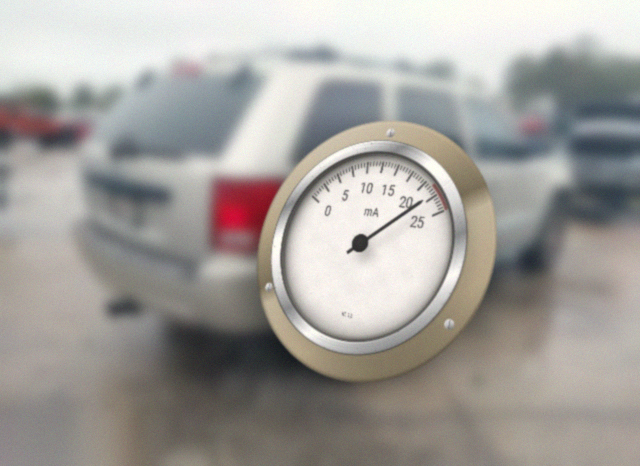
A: **22.5** mA
